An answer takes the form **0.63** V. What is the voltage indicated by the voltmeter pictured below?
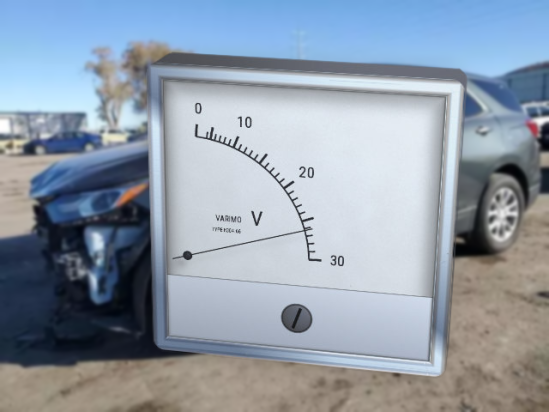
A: **26** V
